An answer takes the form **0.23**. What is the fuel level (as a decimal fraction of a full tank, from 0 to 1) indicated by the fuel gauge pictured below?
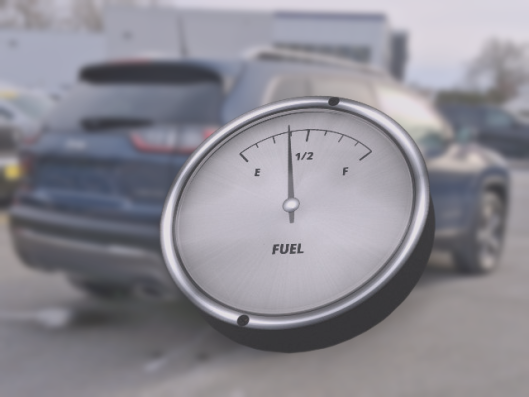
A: **0.375**
